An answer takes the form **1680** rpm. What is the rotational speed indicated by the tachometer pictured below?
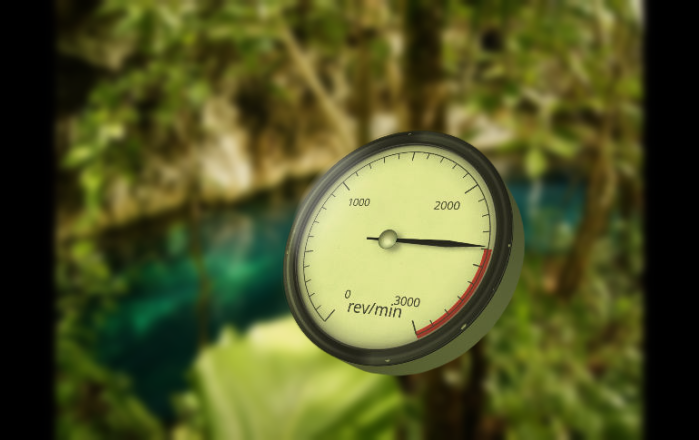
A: **2400** rpm
